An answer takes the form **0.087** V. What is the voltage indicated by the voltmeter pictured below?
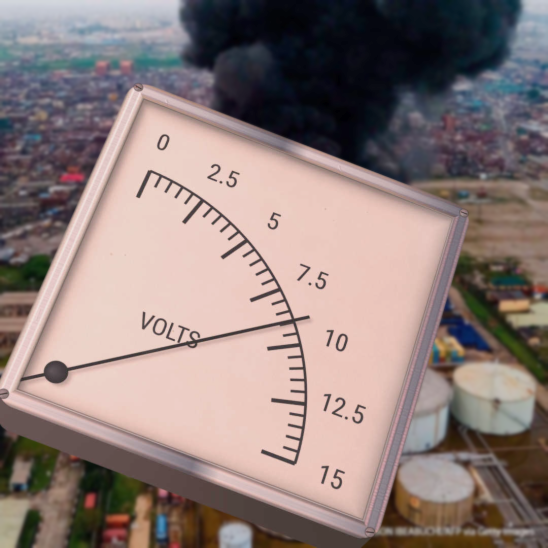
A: **9** V
